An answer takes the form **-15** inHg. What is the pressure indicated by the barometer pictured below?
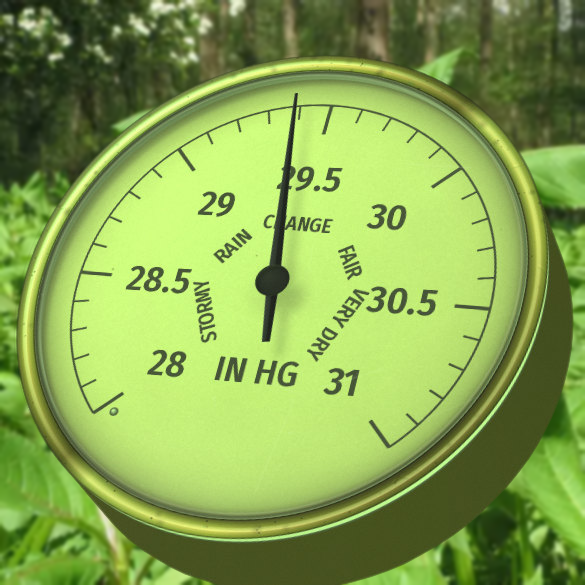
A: **29.4** inHg
